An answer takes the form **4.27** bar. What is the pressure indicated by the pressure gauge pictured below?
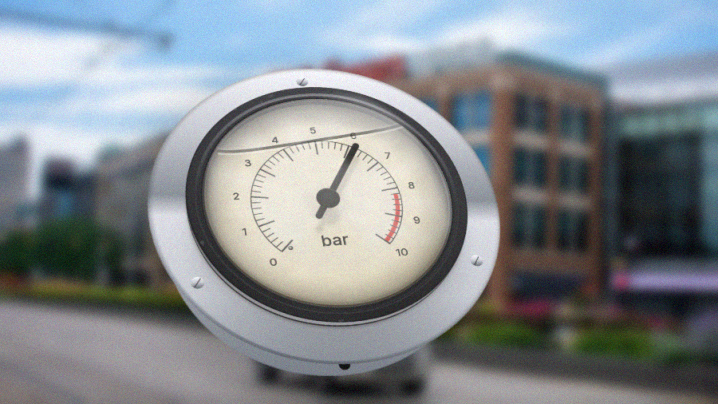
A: **6.2** bar
